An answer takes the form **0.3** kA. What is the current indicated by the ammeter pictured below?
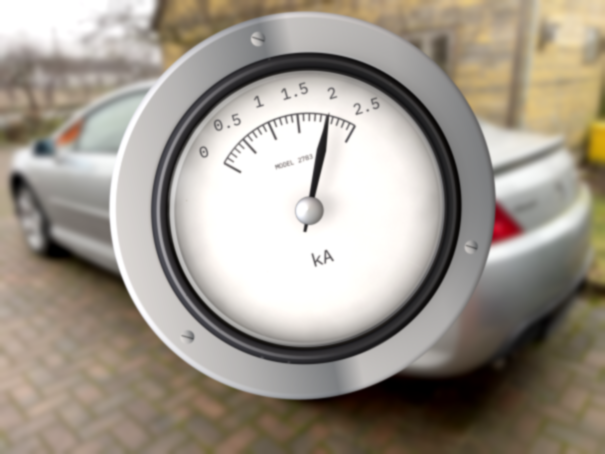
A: **2** kA
